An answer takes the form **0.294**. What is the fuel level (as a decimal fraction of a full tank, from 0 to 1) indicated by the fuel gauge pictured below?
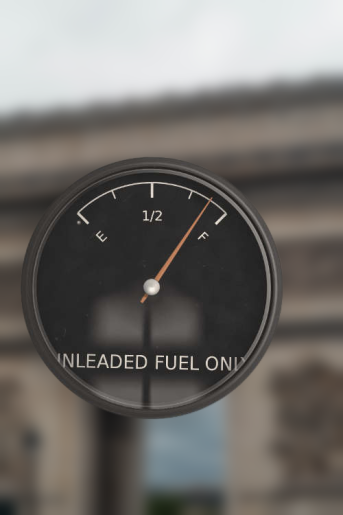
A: **0.875**
